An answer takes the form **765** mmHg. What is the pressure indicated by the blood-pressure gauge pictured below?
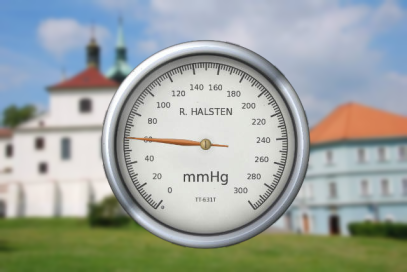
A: **60** mmHg
